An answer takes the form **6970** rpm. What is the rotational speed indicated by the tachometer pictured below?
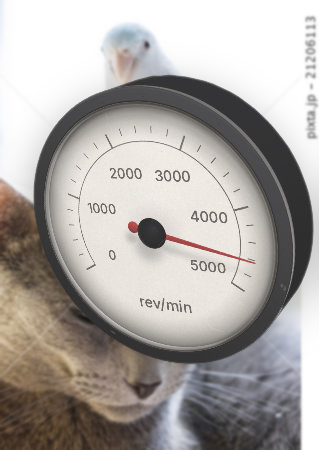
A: **4600** rpm
